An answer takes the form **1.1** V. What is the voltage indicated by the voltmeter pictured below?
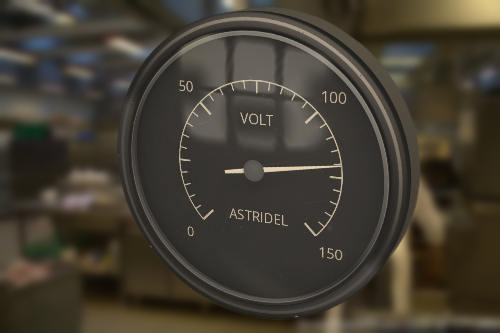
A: **120** V
